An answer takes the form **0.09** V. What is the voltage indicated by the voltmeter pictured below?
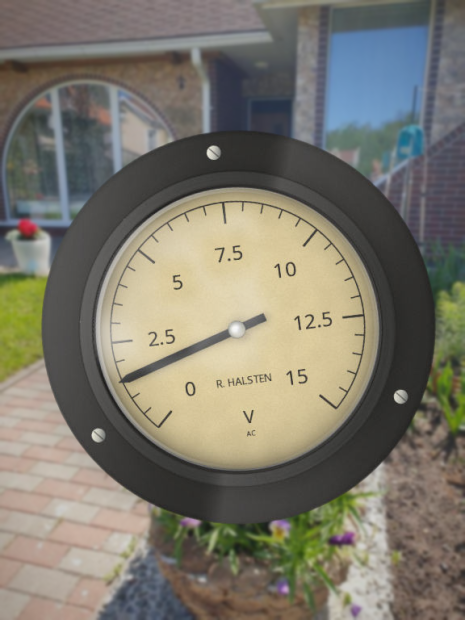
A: **1.5** V
